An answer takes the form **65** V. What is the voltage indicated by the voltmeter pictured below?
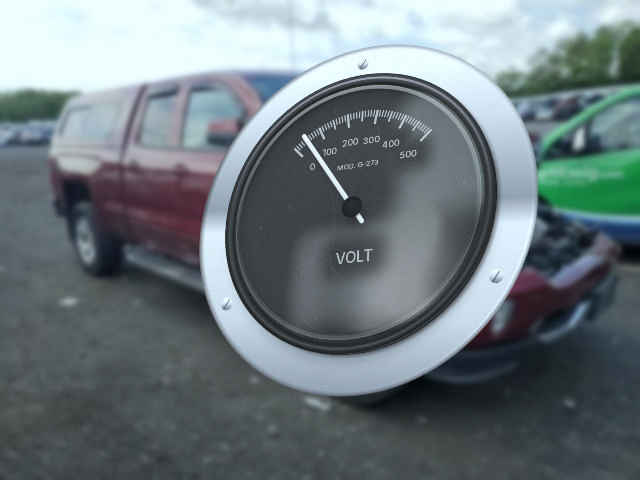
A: **50** V
